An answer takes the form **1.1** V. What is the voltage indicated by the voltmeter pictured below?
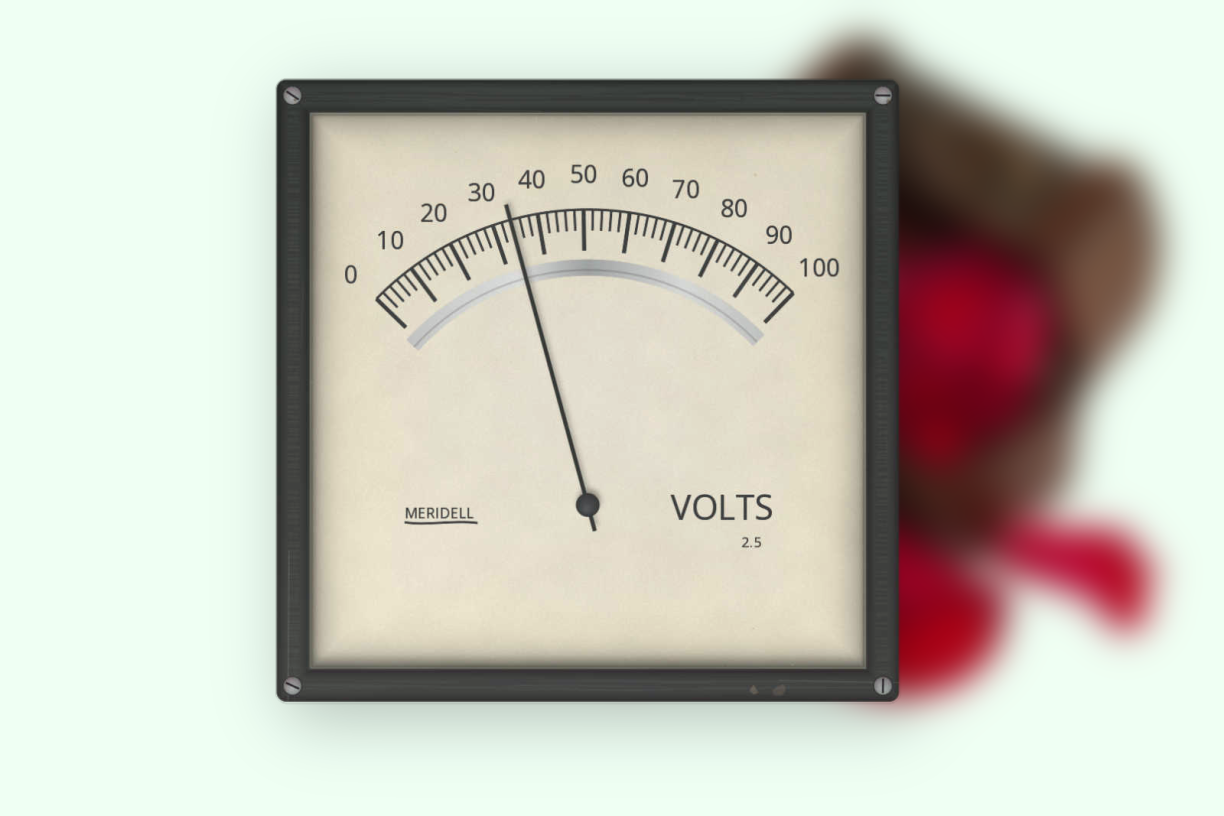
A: **34** V
